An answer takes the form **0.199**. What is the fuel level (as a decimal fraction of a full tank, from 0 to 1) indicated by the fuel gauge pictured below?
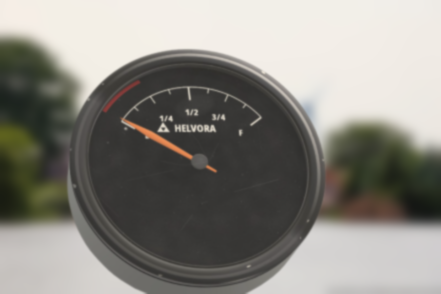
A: **0**
